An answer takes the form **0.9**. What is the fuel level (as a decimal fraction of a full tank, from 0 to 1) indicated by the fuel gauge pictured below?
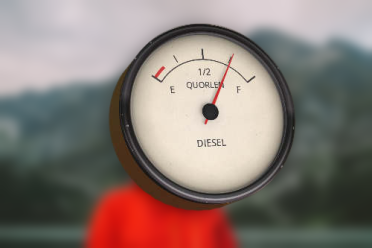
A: **0.75**
